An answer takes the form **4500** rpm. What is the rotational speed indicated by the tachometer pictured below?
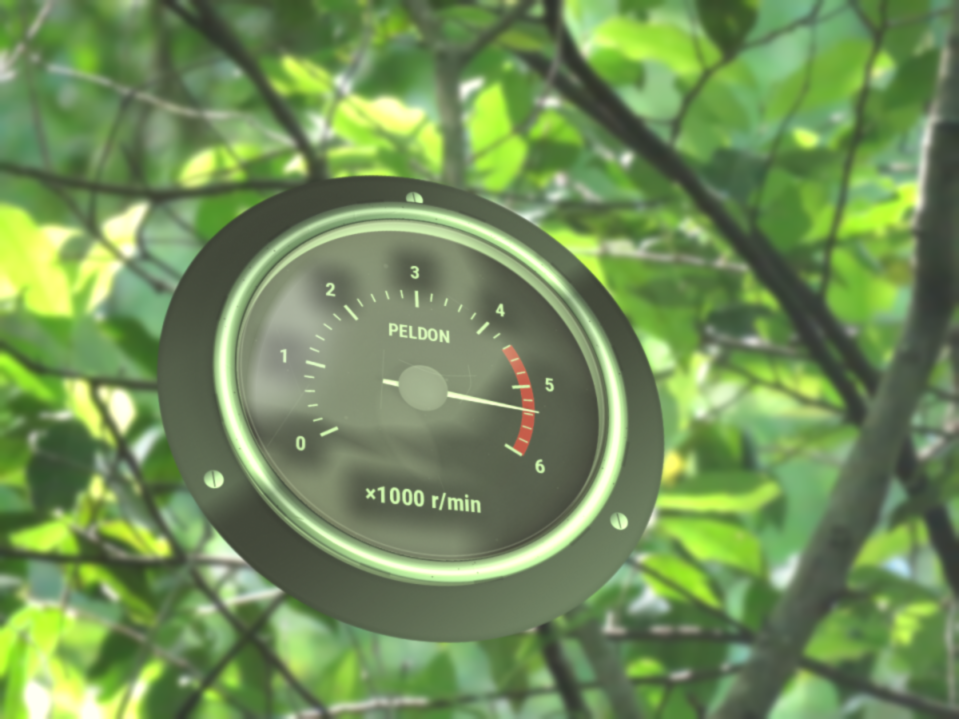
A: **5400** rpm
